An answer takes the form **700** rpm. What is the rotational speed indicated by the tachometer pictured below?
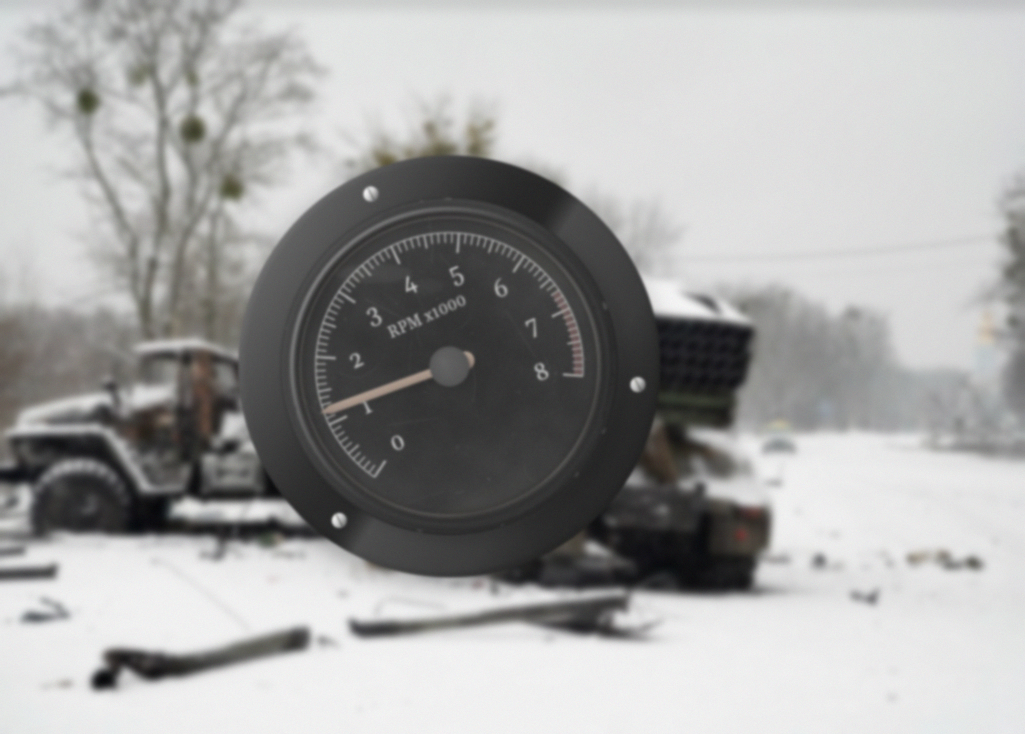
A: **1200** rpm
